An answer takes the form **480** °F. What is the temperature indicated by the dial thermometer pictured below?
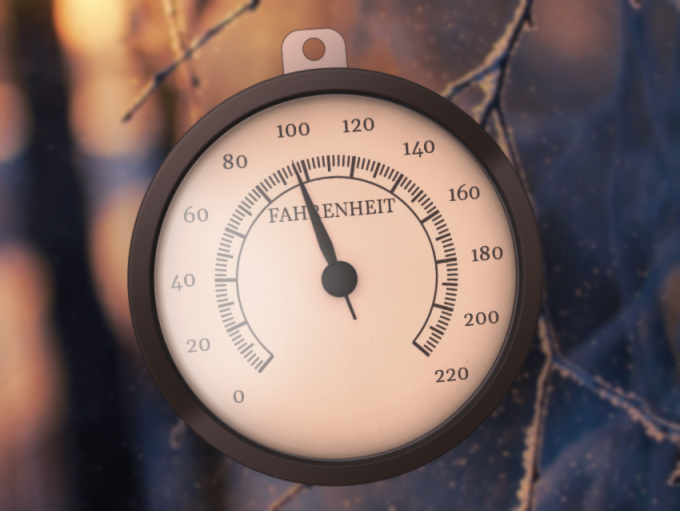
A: **96** °F
